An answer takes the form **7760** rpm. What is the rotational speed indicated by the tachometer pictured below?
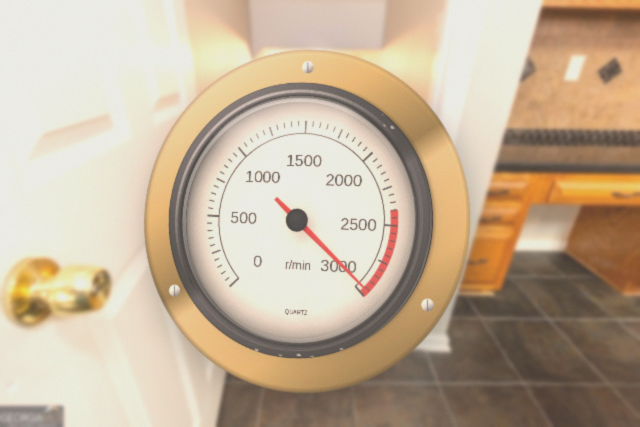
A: **2950** rpm
